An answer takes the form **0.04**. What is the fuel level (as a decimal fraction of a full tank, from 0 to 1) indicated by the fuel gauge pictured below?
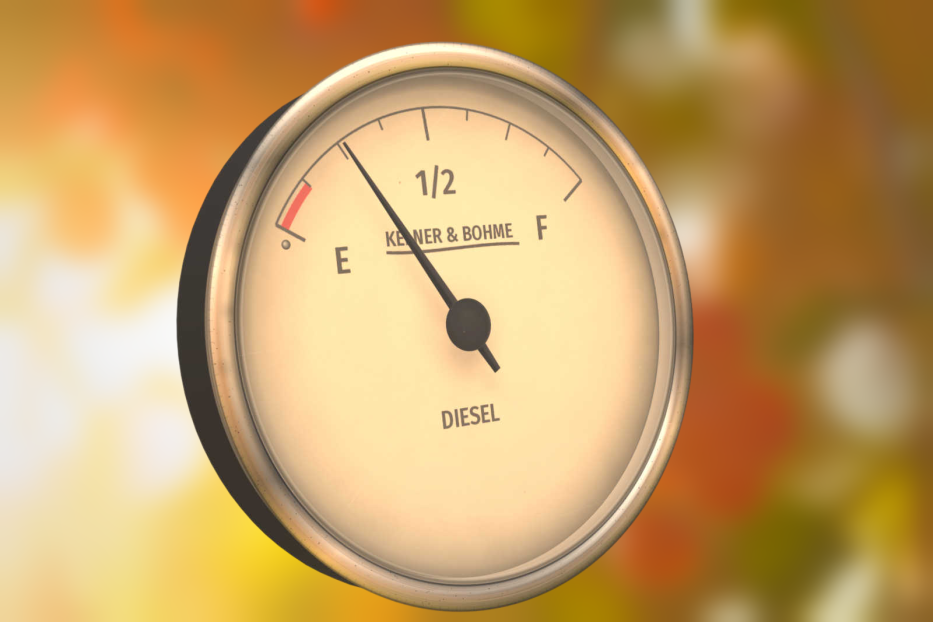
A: **0.25**
